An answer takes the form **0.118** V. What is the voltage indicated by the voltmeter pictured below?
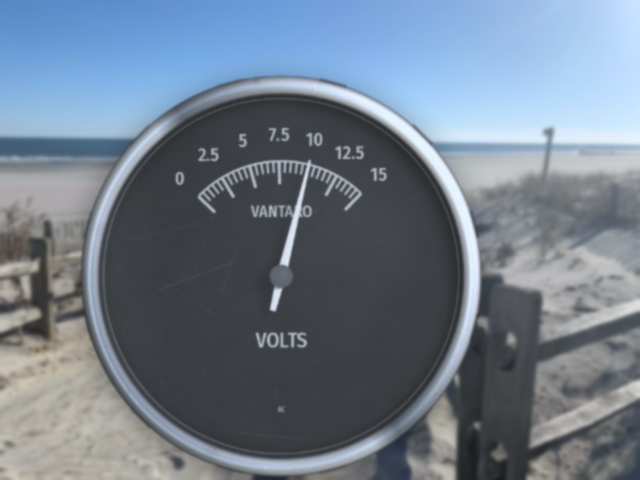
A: **10** V
